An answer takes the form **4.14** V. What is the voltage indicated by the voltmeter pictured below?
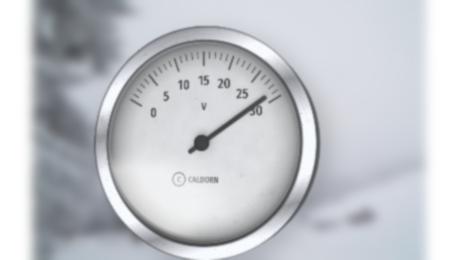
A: **29** V
